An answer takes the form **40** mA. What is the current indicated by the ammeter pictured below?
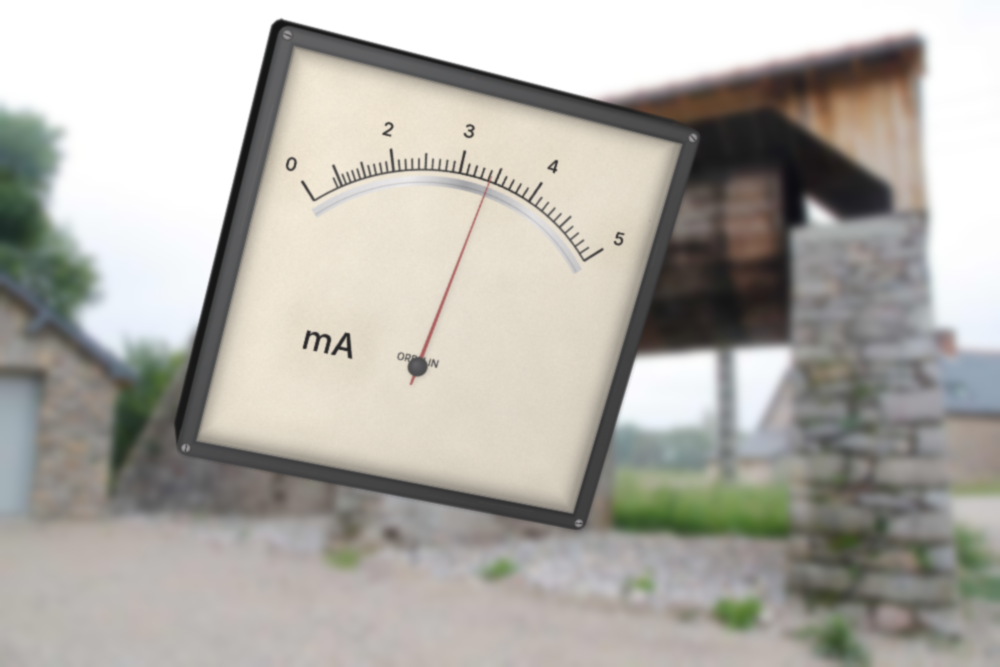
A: **3.4** mA
